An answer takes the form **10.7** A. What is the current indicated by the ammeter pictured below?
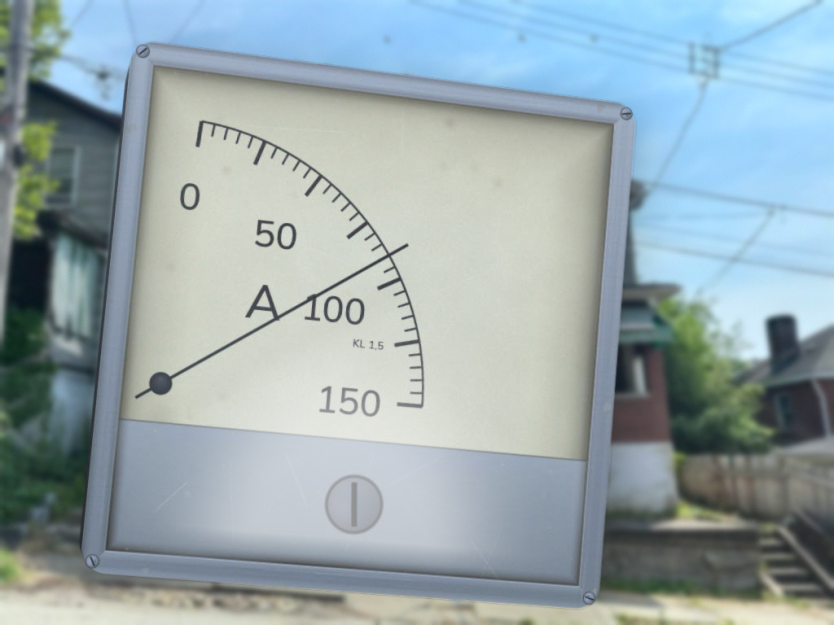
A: **90** A
